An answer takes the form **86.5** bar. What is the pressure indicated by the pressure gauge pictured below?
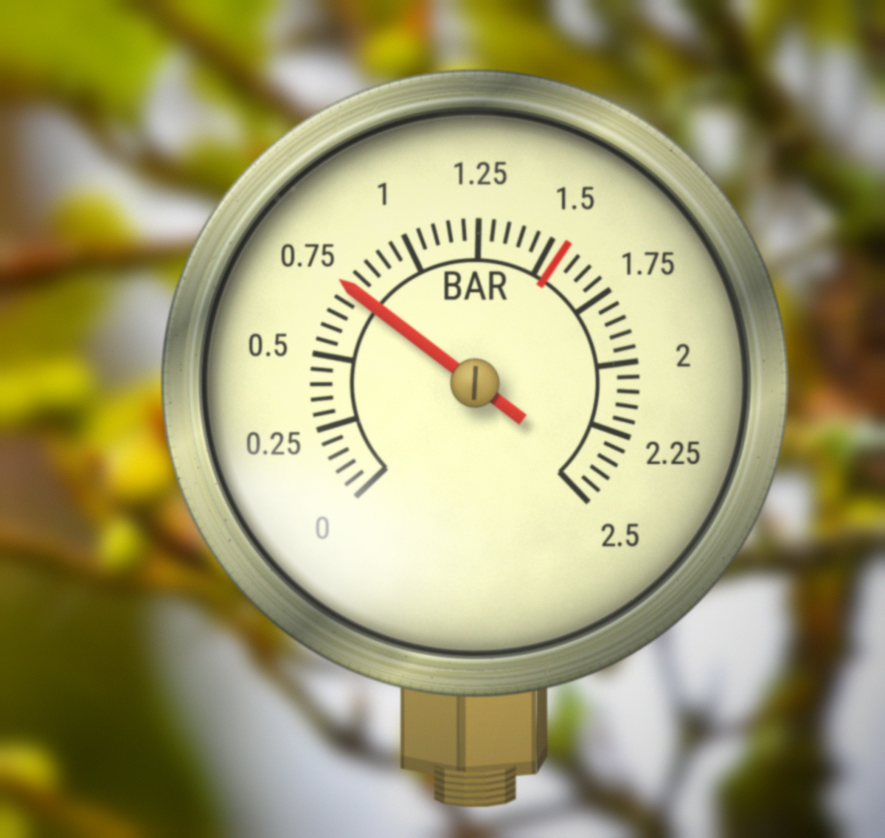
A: **0.75** bar
